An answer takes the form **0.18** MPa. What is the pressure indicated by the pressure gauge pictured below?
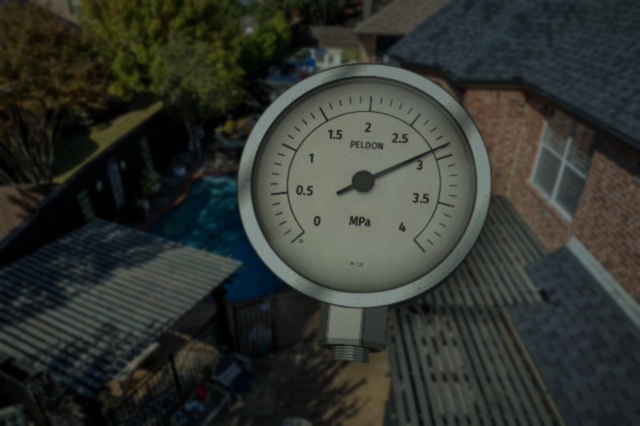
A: **2.9** MPa
